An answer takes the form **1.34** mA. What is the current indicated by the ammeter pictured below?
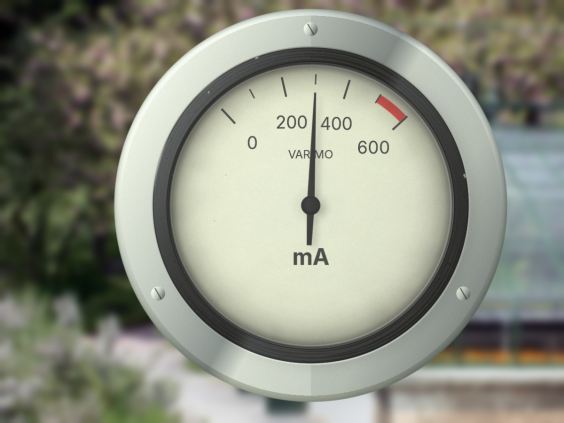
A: **300** mA
